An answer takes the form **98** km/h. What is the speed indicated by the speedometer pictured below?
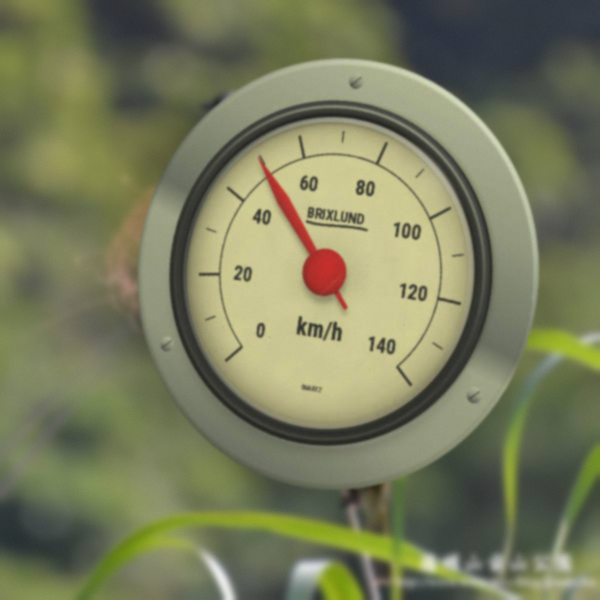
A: **50** km/h
